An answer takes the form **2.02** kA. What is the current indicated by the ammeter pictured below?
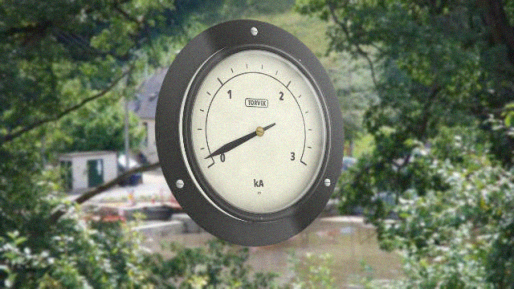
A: **0.1** kA
